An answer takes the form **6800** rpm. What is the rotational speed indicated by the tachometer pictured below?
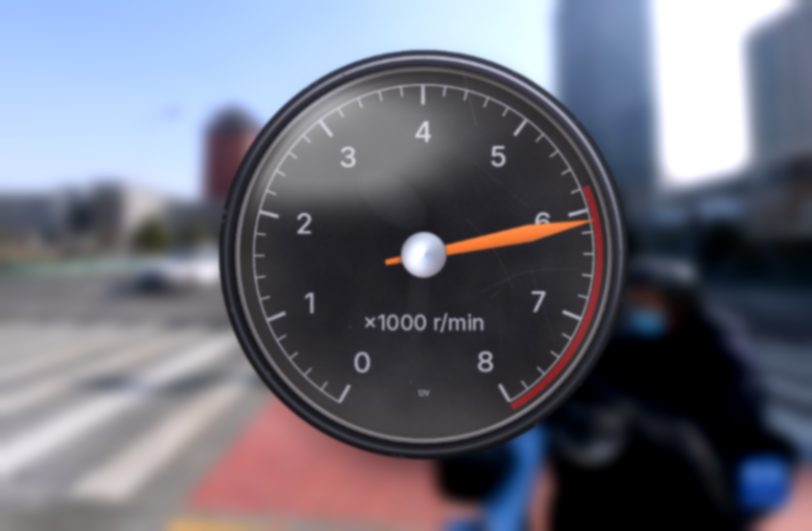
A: **6100** rpm
